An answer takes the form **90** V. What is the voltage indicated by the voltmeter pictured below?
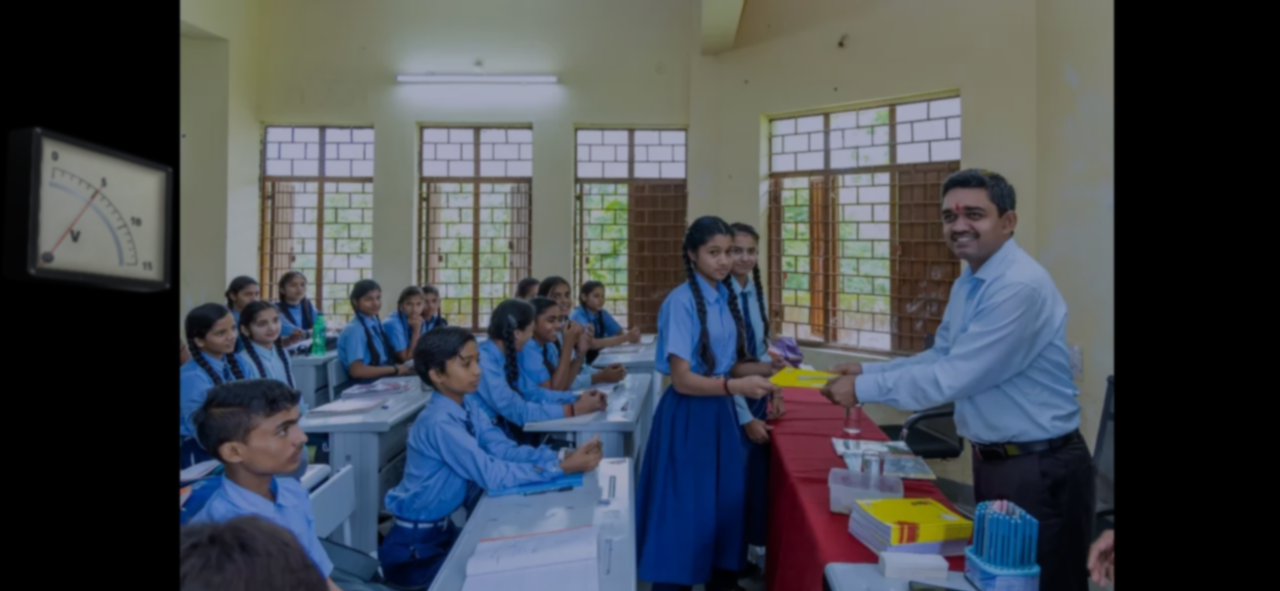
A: **5** V
